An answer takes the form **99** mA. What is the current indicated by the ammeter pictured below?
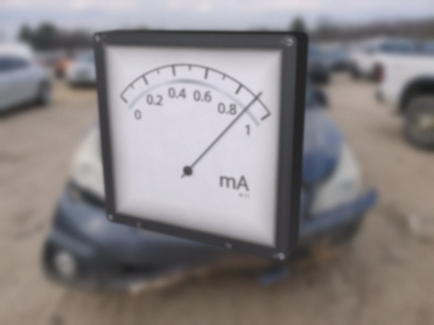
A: **0.9** mA
